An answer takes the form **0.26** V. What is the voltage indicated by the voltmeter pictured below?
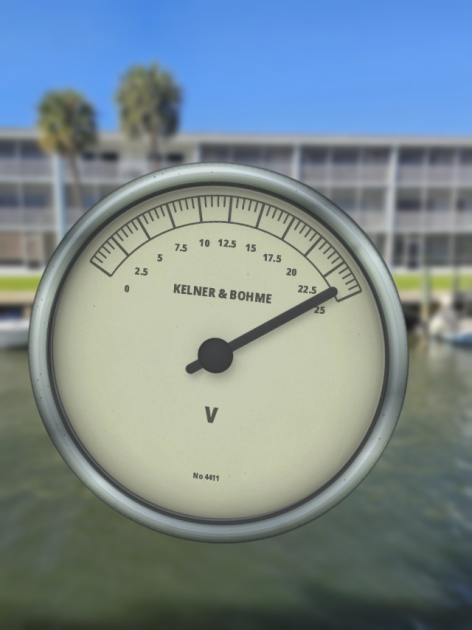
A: **24** V
